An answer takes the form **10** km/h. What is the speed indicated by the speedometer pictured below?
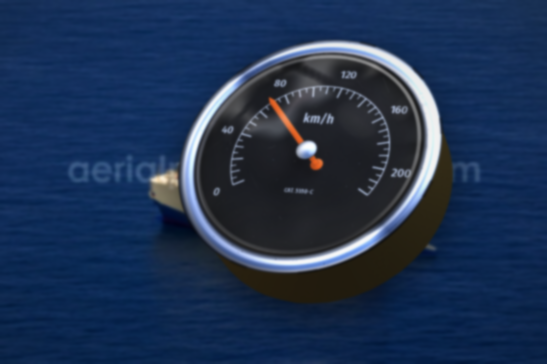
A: **70** km/h
